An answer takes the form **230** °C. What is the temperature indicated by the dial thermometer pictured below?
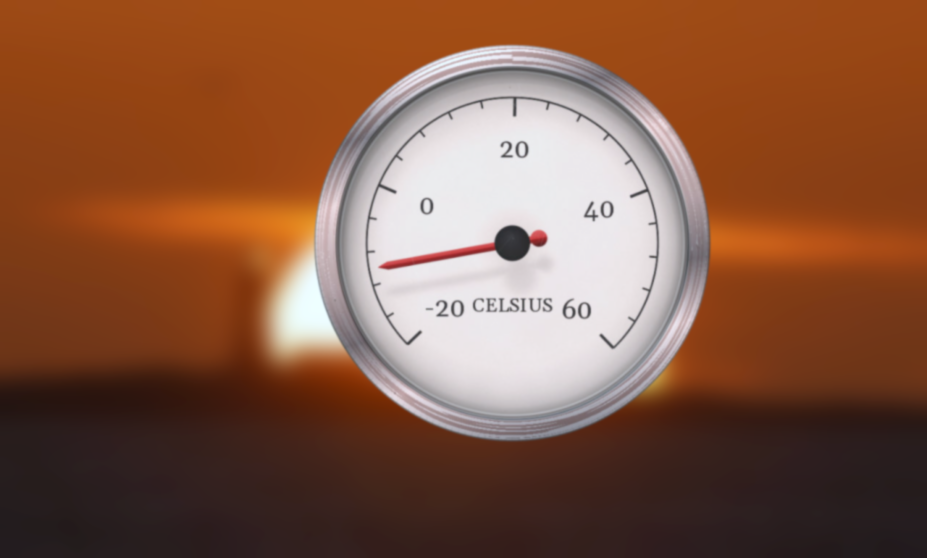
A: **-10** °C
